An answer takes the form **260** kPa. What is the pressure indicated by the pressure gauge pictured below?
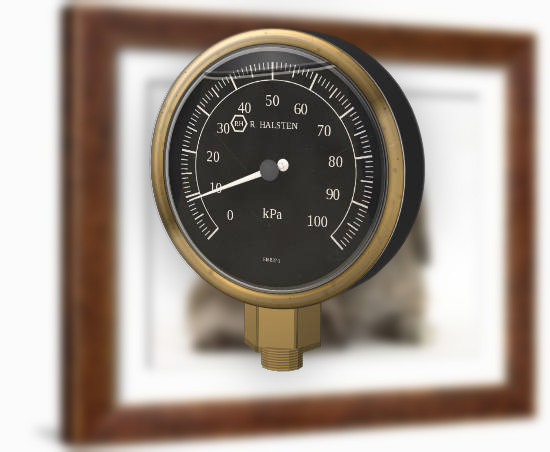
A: **9** kPa
